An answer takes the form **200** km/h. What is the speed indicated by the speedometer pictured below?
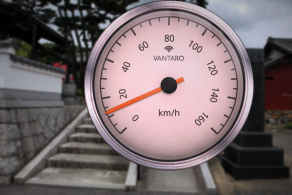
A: **12.5** km/h
